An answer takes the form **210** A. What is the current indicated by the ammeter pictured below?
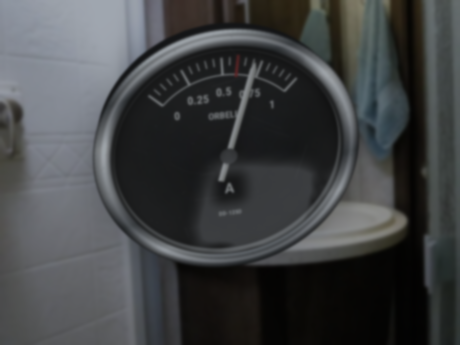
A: **0.7** A
